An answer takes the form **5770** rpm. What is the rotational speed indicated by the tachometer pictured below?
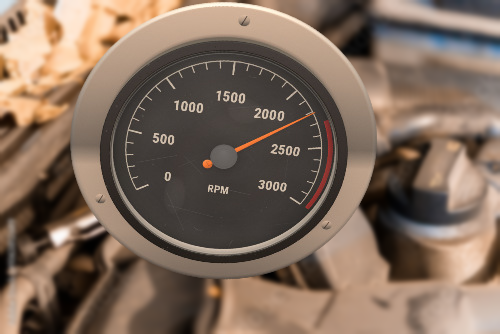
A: **2200** rpm
